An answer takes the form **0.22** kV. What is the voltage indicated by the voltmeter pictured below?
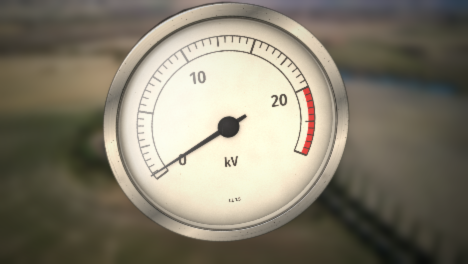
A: **0.5** kV
